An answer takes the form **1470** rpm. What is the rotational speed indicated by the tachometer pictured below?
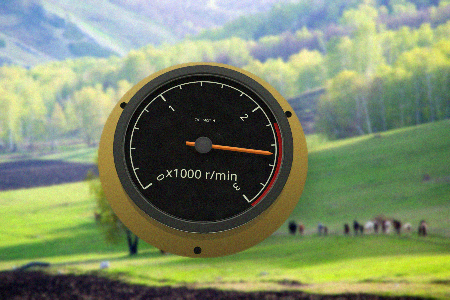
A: **2500** rpm
